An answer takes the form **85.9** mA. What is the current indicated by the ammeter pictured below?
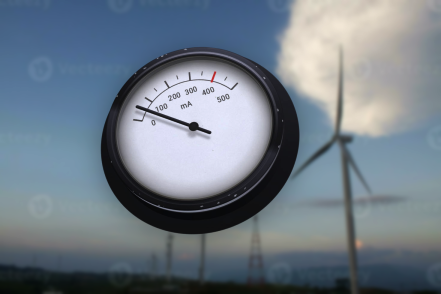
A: **50** mA
